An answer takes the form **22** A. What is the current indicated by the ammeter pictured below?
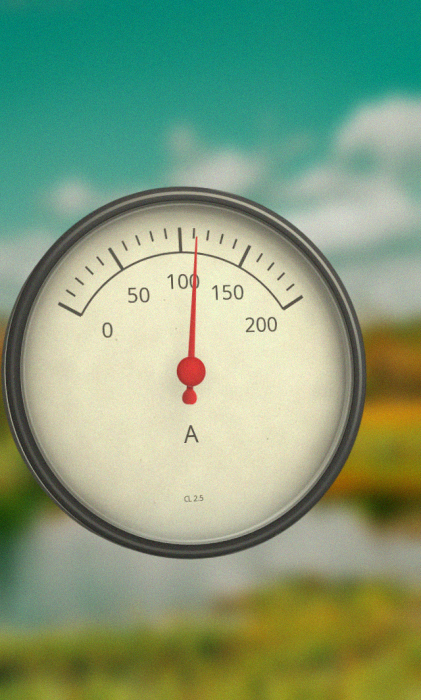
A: **110** A
